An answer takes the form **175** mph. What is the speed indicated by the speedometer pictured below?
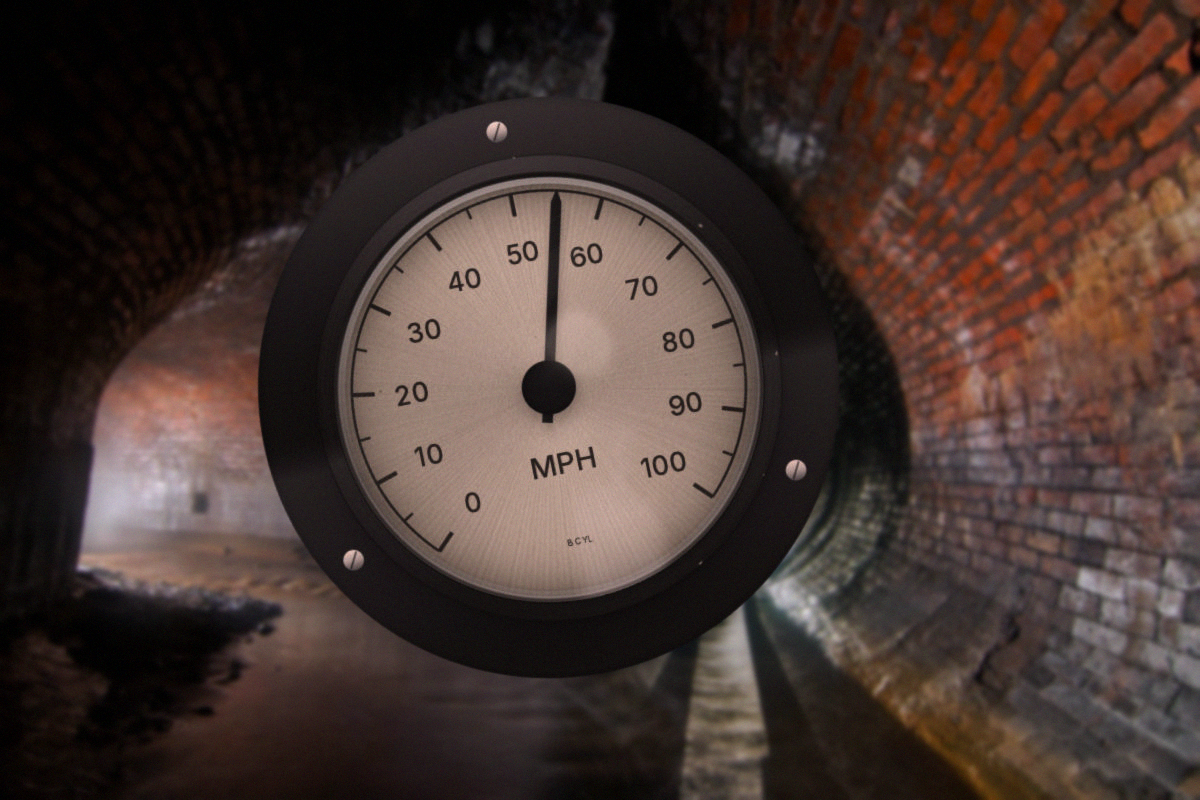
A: **55** mph
